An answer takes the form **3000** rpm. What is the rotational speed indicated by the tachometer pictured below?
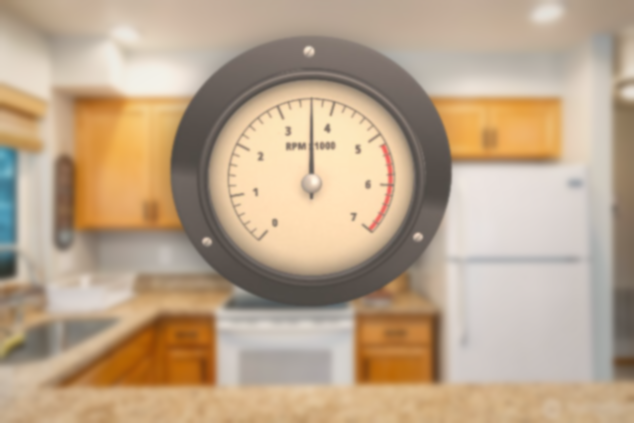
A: **3600** rpm
